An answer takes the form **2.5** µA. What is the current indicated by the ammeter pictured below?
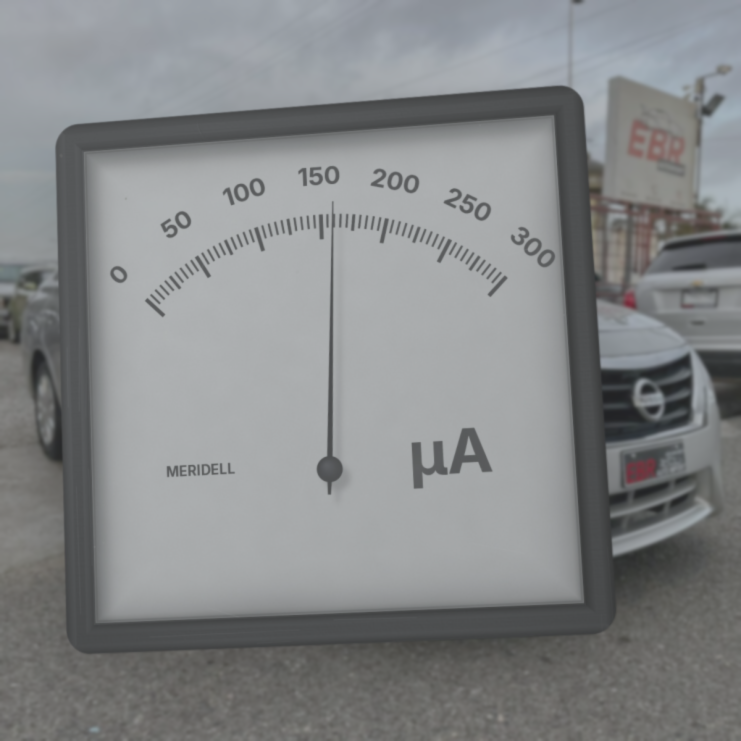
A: **160** µA
